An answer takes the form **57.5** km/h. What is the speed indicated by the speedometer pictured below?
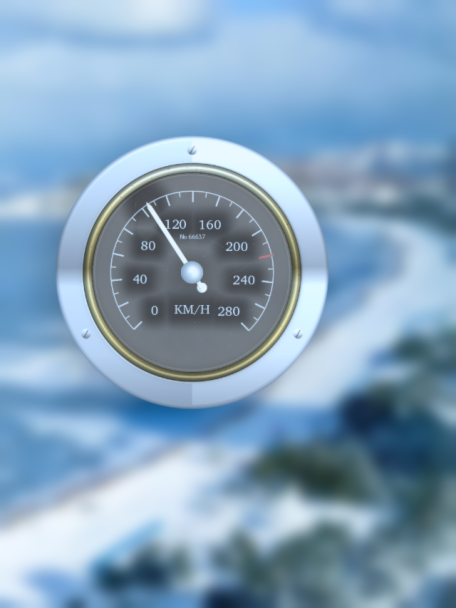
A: **105** km/h
